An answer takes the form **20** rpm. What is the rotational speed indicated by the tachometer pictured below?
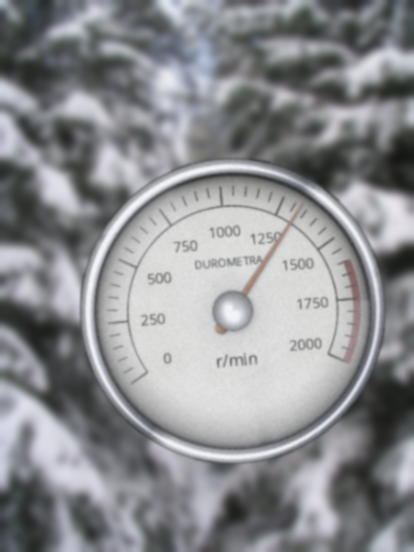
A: **1325** rpm
